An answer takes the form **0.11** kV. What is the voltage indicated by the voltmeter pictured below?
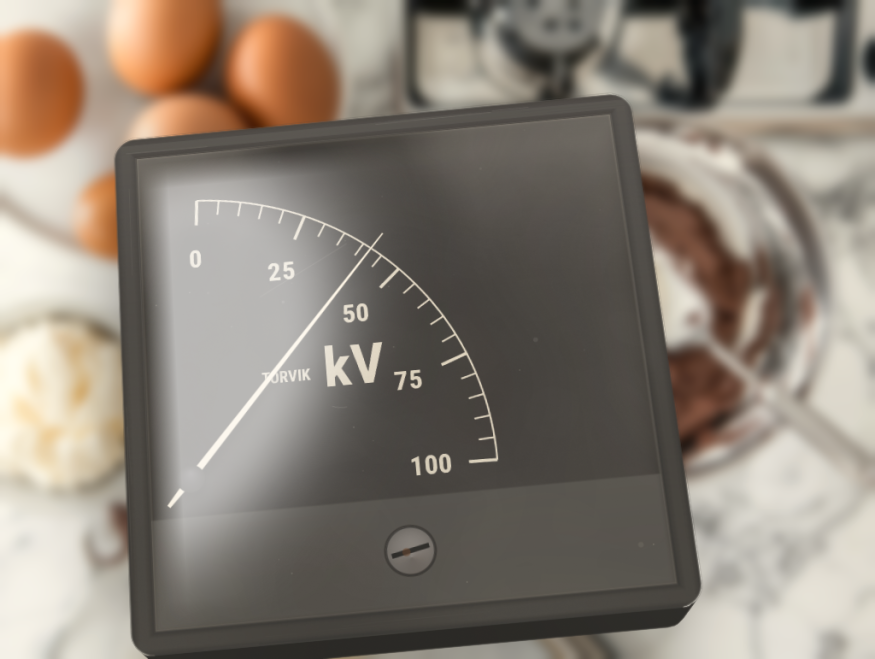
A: **42.5** kV
